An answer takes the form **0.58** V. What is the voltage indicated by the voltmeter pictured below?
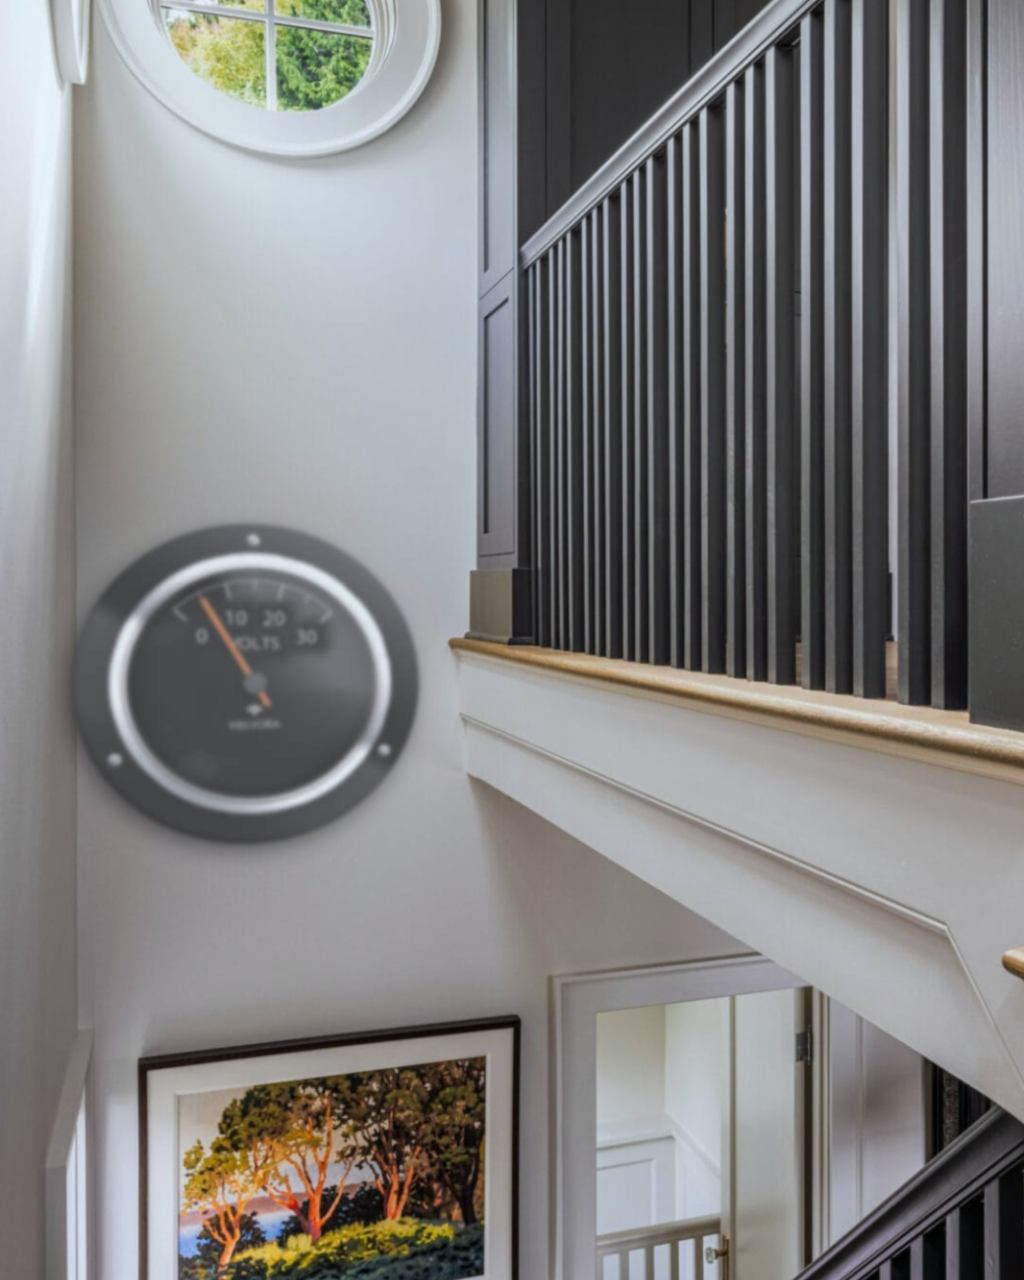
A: **5** V
